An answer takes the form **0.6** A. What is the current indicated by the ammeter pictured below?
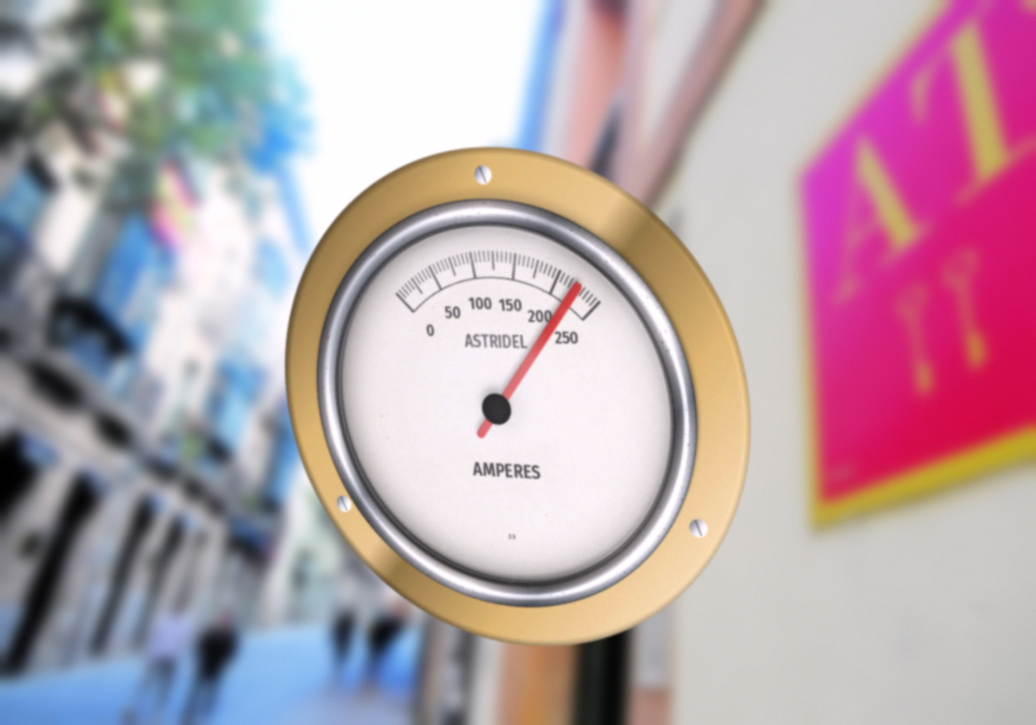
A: **225** A
